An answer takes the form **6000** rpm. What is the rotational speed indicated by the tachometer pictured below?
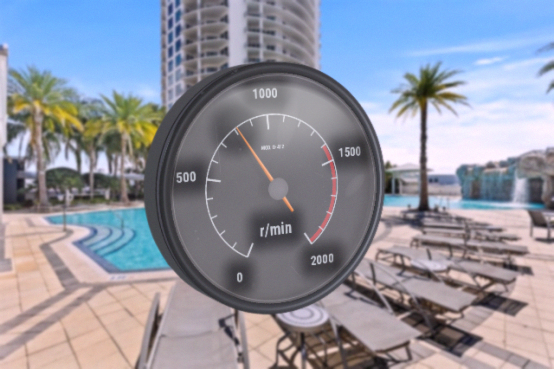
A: **800** rpm
